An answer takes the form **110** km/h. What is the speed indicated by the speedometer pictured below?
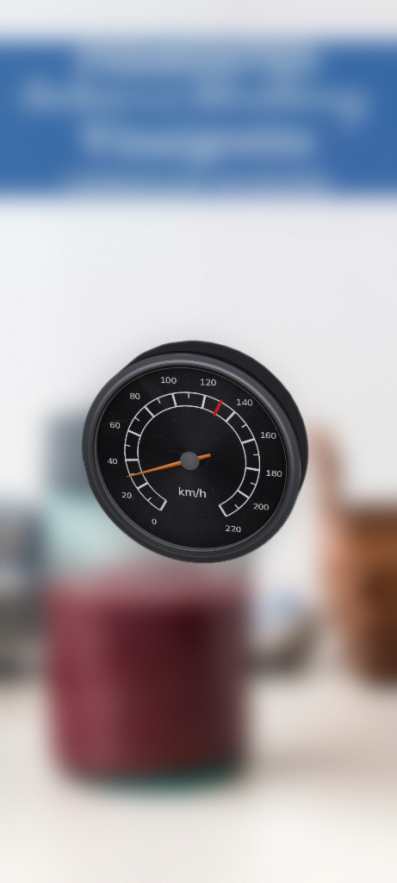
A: **30** km/h
